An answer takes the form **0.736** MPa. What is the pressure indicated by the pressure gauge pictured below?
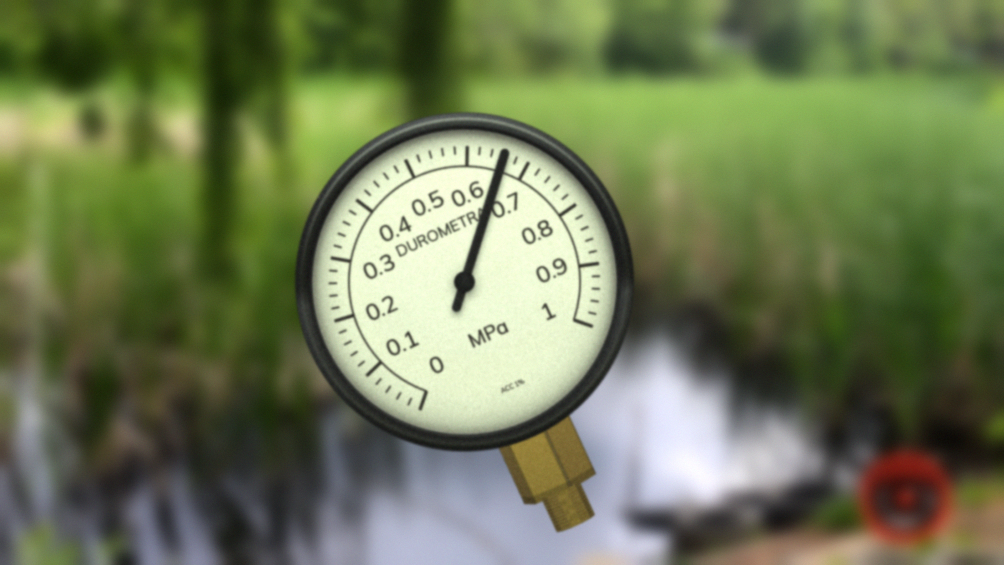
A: **0.66** MPa
